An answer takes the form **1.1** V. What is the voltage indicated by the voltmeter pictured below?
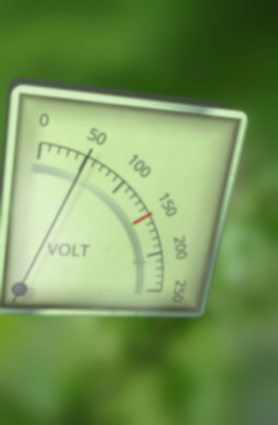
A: **50** V
